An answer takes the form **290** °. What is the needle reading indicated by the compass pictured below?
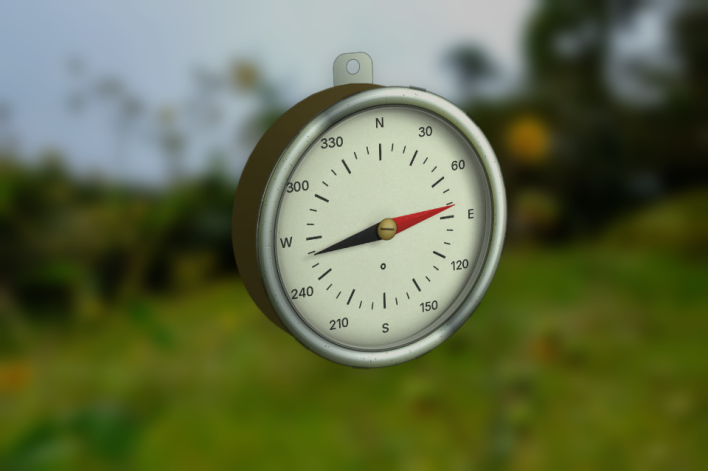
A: **80** °
